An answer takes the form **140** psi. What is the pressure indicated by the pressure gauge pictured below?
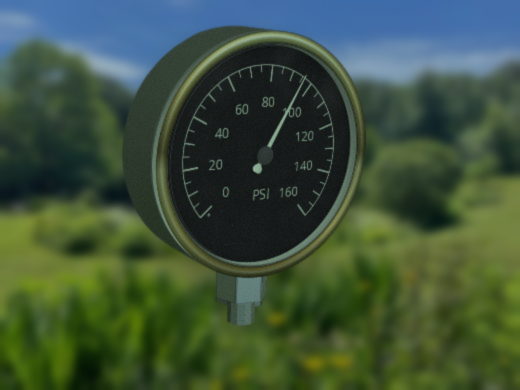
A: **95** psi
